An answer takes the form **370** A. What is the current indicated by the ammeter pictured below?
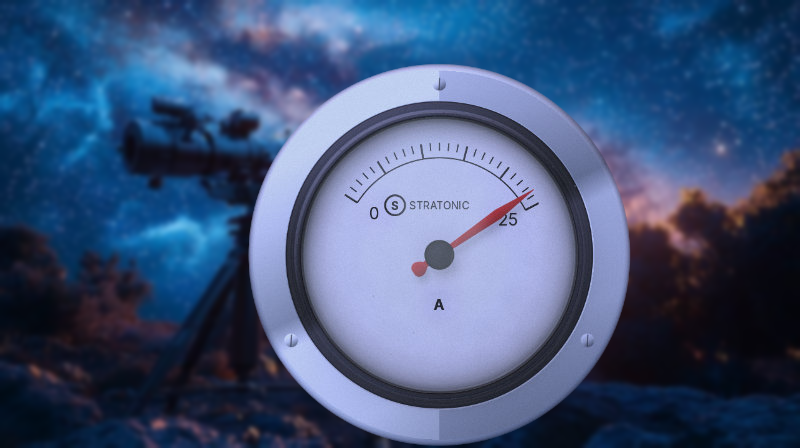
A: **23.5** A
